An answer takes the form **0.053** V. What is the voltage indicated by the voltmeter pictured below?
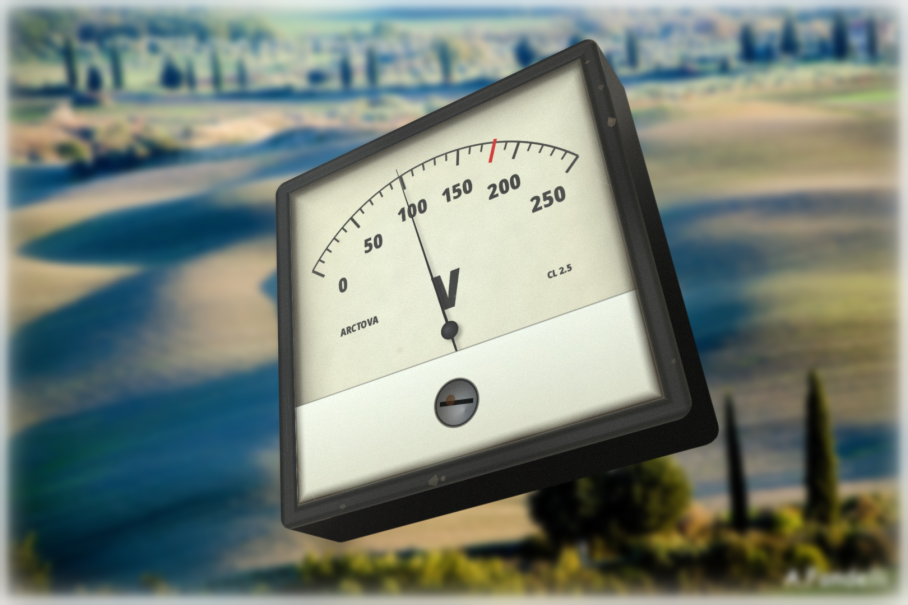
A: **100** V
